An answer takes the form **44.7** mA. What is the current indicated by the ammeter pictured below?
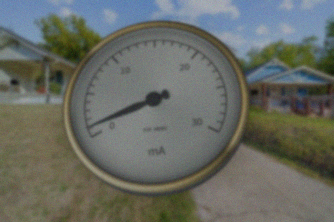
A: **1** mA
